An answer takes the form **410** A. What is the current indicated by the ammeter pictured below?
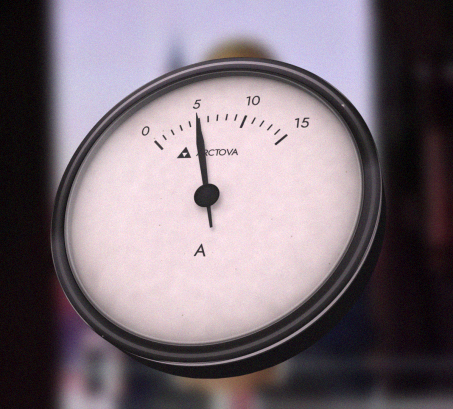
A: **5** A
